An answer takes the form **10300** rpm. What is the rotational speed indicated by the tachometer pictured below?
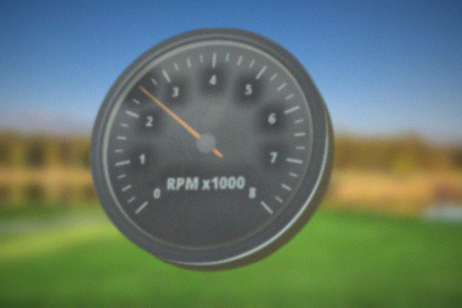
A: **2500** rpm
